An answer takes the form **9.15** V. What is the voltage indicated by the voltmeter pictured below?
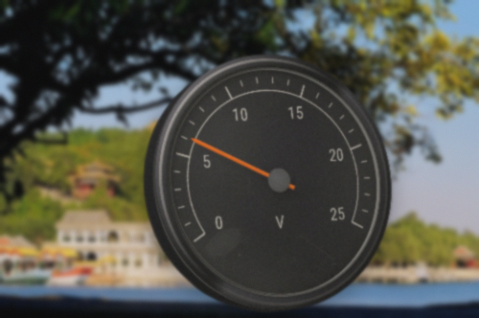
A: **6** V
